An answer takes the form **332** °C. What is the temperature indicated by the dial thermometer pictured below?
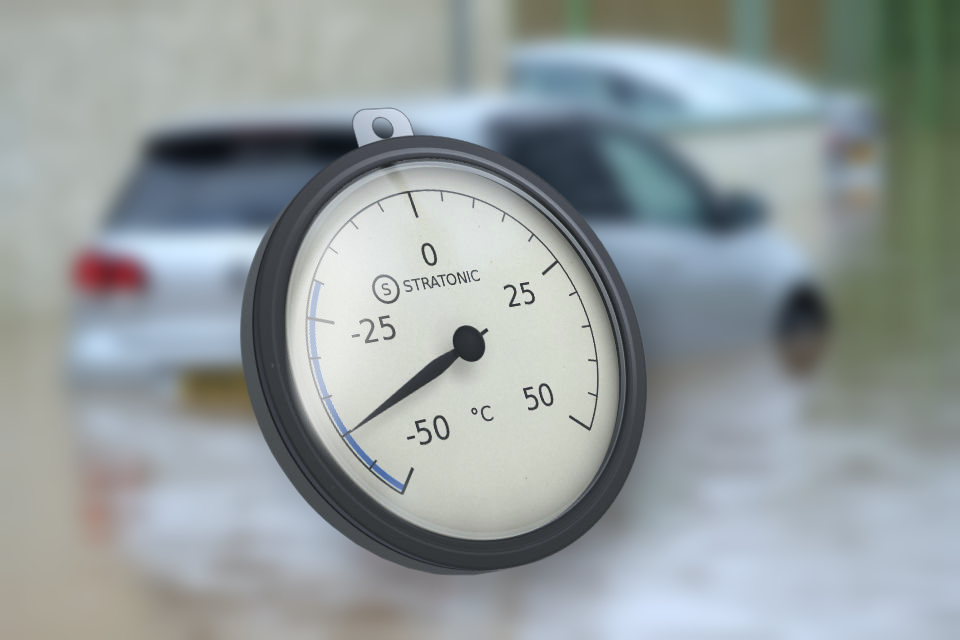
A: **-40** °C
